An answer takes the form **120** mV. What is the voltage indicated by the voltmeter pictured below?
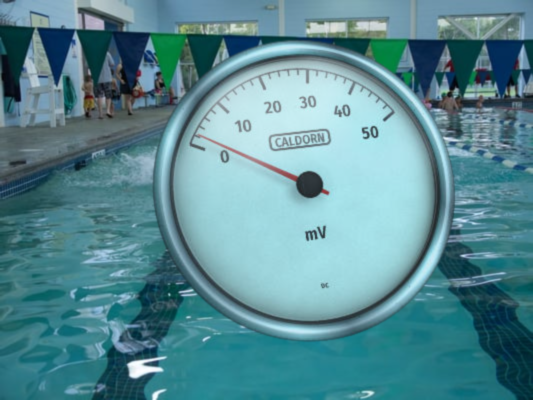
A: **2** mV
